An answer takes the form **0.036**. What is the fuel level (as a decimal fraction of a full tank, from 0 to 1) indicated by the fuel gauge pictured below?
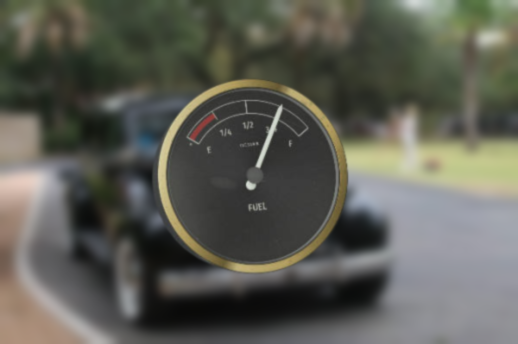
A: **0.75**
